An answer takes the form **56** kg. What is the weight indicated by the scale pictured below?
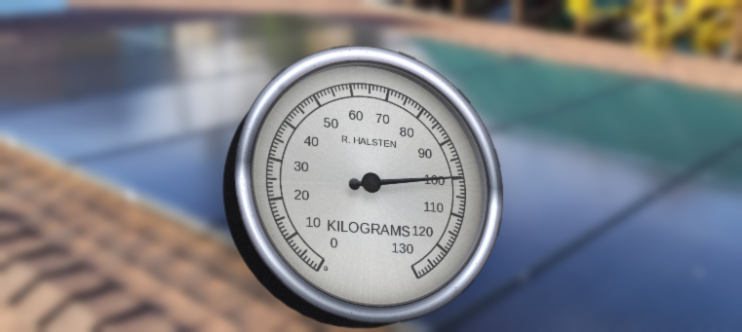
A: **100** kg
